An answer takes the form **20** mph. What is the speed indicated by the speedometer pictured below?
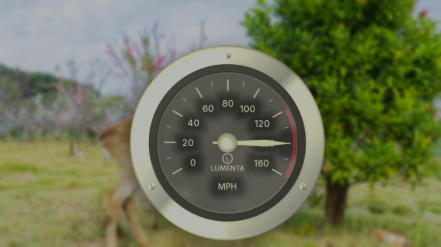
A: **140** mph
